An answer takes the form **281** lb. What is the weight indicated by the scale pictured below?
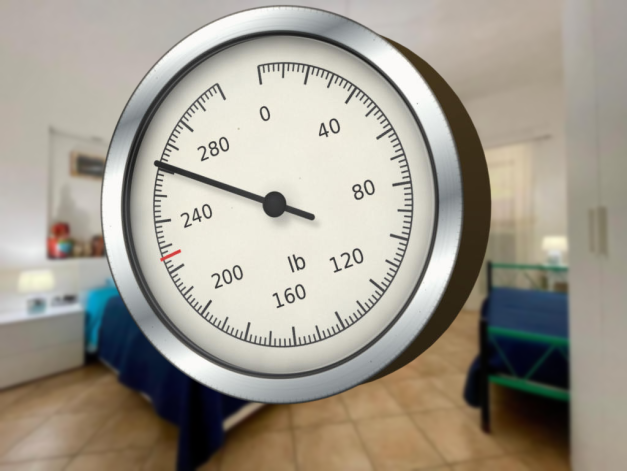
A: **262** lb
